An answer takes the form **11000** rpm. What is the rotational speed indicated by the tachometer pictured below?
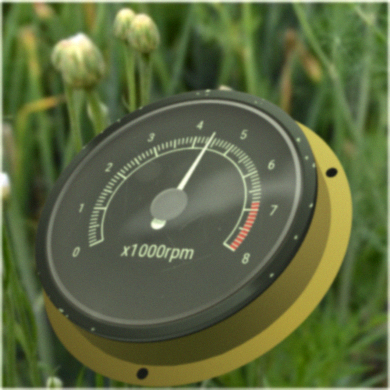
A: **4500** rpm
